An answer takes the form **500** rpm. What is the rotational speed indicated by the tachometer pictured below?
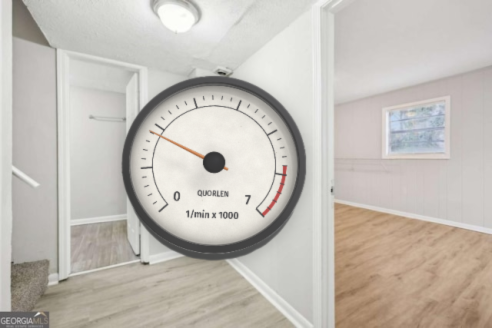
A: **1800** rpm
